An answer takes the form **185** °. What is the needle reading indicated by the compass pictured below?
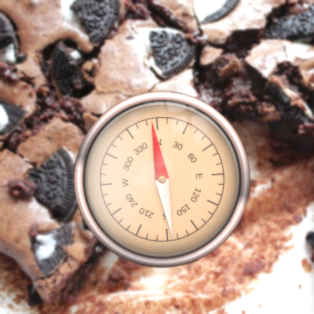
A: **355** °
